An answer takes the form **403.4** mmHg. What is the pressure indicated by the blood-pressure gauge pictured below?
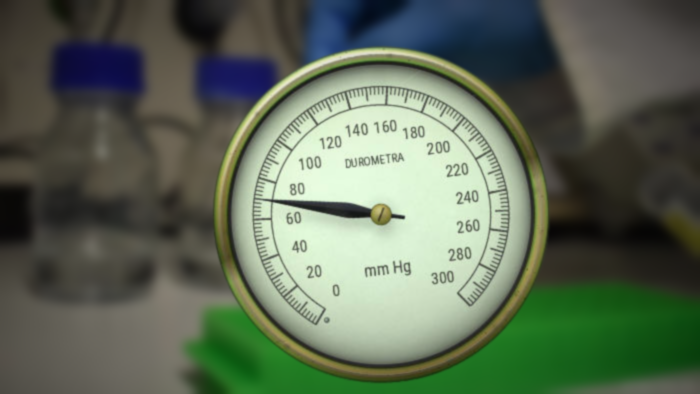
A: **70** mmHg
